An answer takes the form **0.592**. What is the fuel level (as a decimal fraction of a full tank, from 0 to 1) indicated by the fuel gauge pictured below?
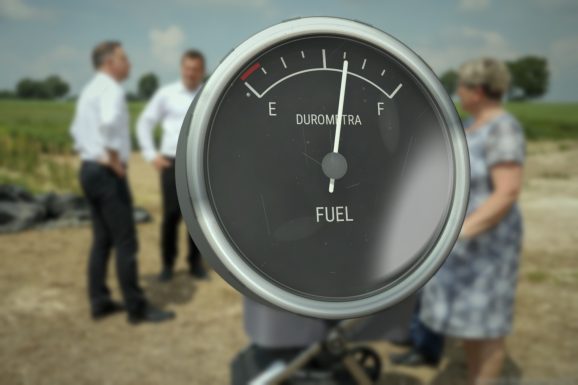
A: **0.625**
